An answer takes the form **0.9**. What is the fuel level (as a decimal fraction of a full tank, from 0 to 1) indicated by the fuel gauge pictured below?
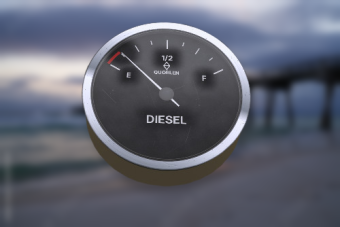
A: **0.125**
